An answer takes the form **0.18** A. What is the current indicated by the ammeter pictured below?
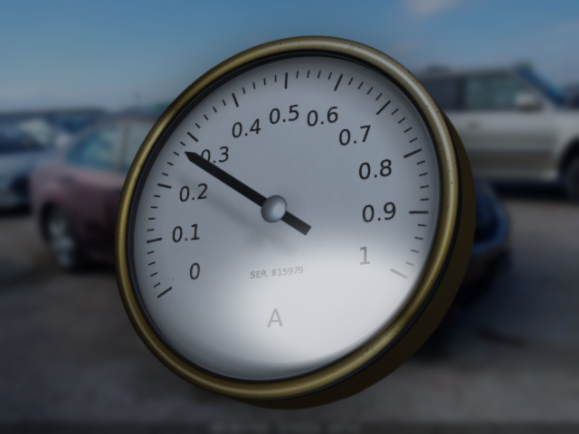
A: **0.27** A
